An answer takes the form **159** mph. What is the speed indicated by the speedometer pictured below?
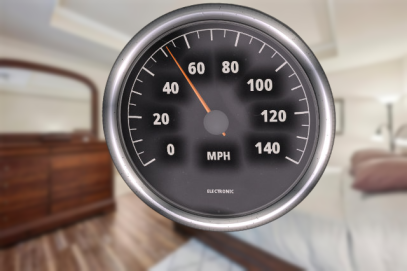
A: **52.5** mph
